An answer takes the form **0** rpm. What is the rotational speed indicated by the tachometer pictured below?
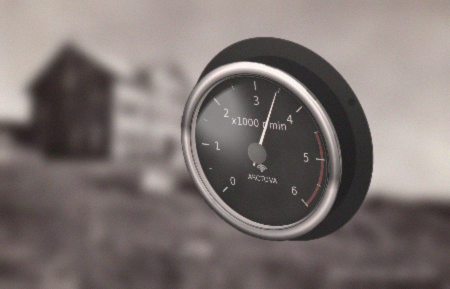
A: **3500** rpm
